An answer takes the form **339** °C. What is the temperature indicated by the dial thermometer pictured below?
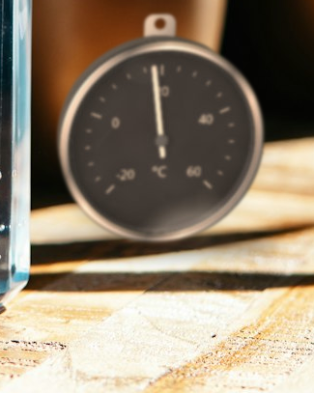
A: **18** °C
